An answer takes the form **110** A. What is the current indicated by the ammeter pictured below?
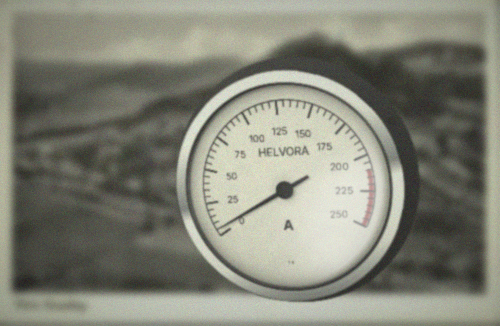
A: **5** A
